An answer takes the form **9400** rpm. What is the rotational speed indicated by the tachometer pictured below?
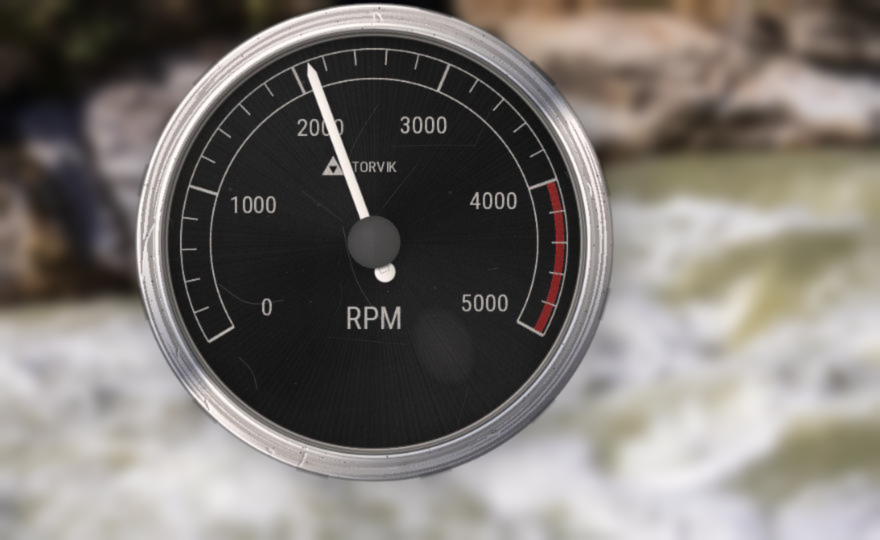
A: **2100** rpm
